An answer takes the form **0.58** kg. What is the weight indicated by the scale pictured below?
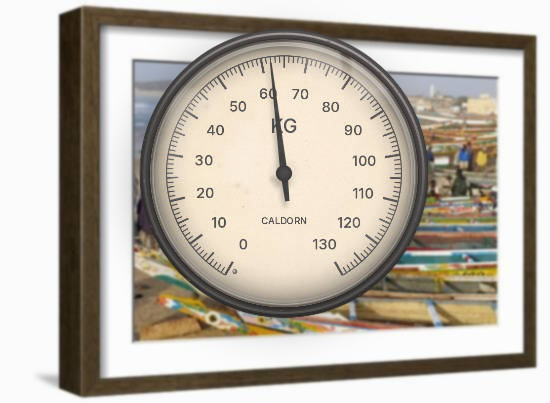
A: **62** kg
